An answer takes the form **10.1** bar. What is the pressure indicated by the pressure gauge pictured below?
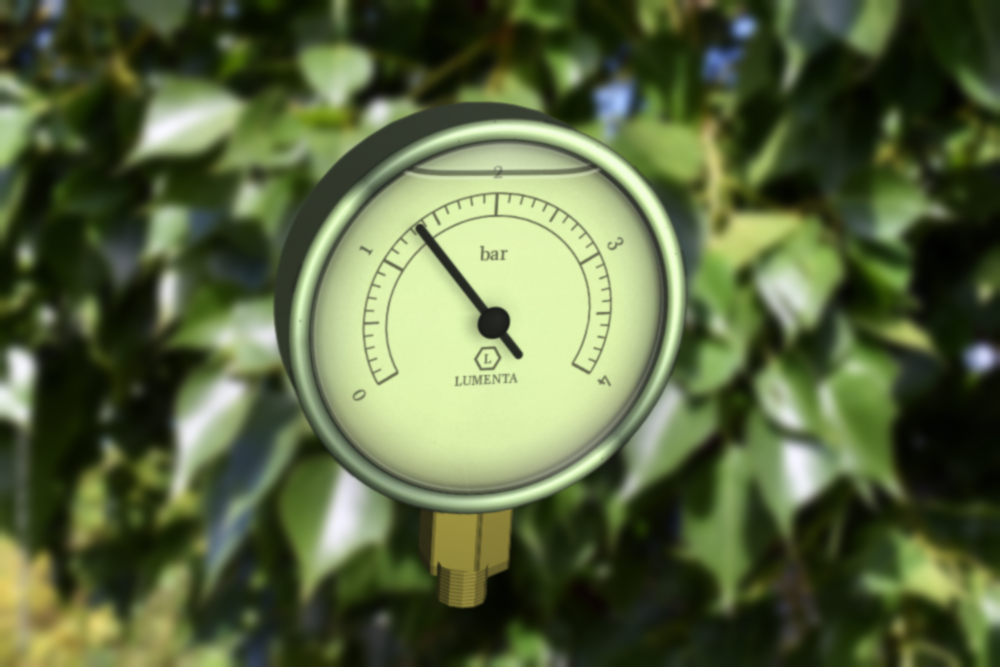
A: **1.35** bar
